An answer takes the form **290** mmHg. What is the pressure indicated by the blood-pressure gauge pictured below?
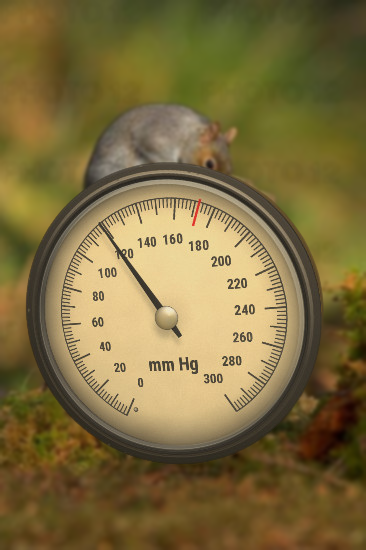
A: **120** mmHg
